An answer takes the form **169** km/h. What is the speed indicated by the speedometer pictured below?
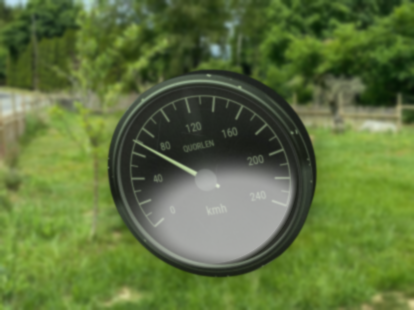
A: **70** km/h
